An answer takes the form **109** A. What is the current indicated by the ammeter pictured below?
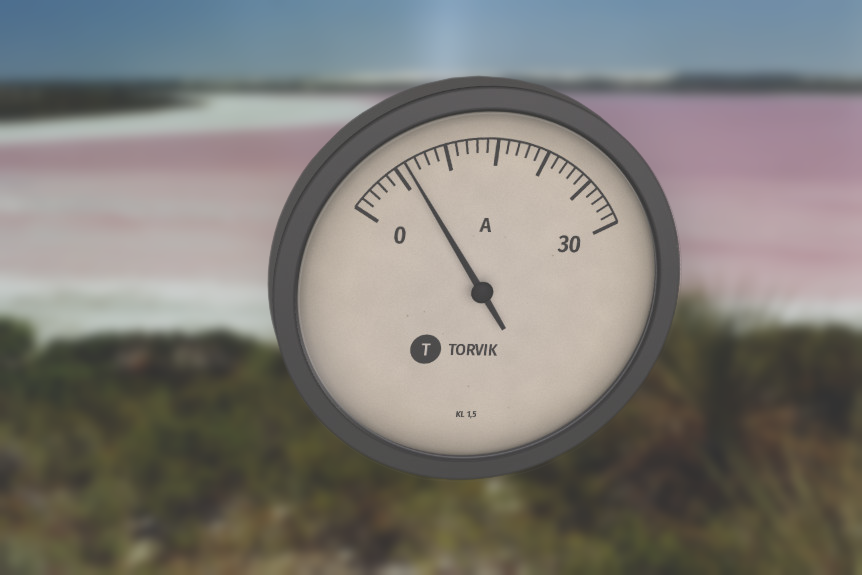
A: **6** A
